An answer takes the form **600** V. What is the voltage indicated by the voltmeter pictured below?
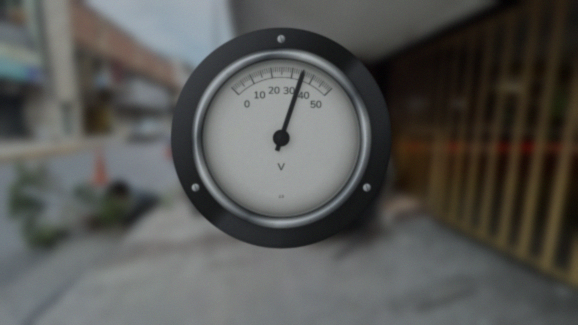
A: **35** V
